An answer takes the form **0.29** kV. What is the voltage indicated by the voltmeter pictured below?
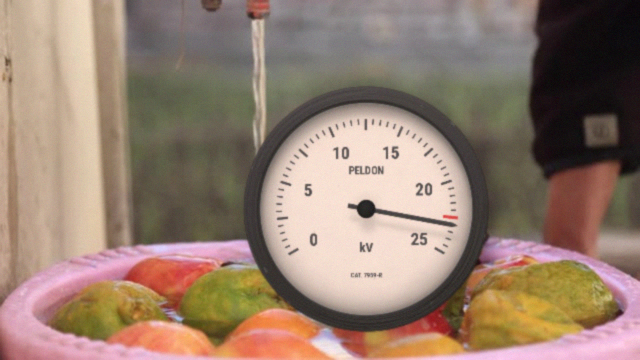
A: **23** kV
